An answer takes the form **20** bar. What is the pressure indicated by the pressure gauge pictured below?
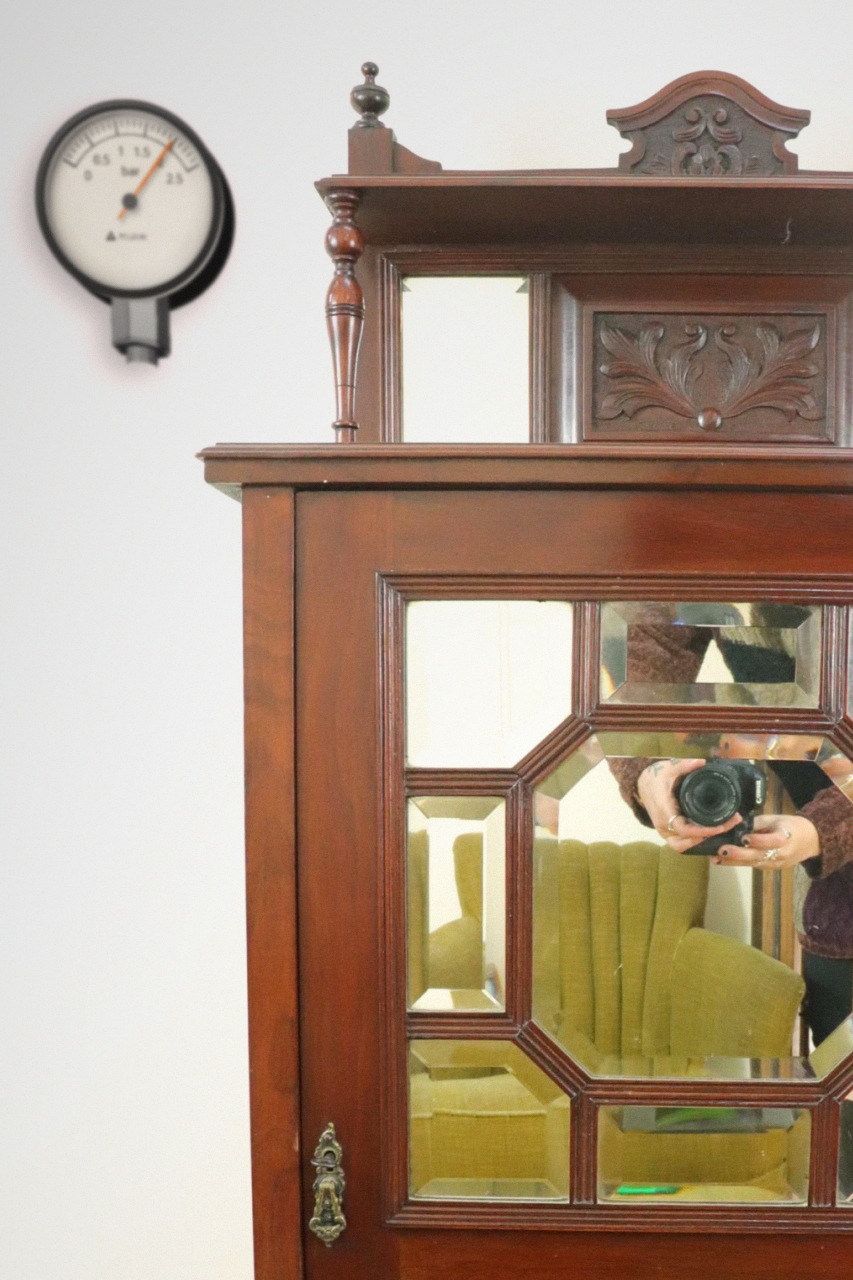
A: **2** bar
